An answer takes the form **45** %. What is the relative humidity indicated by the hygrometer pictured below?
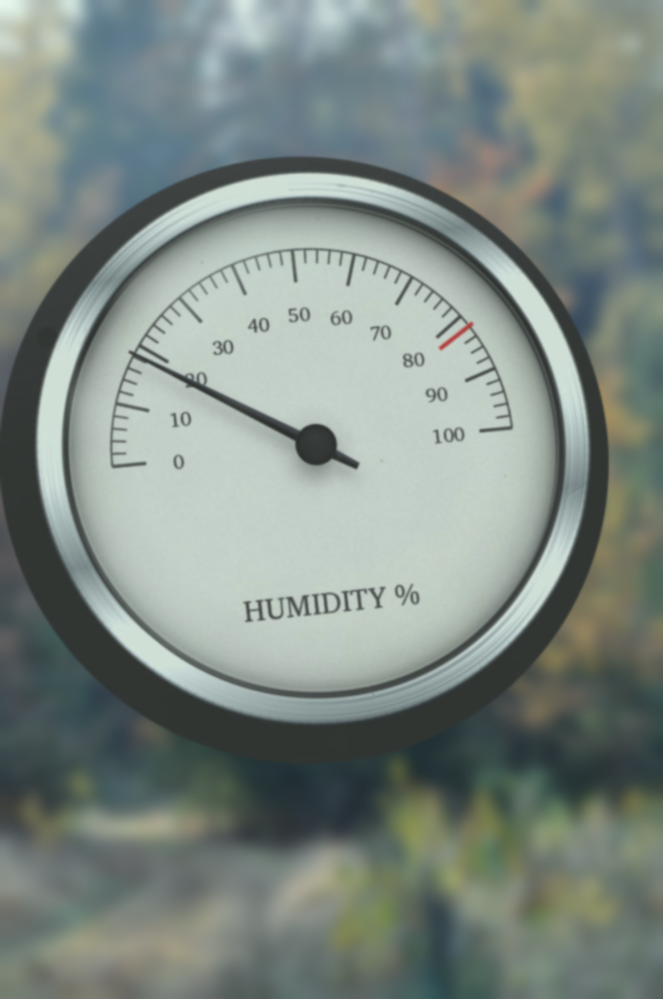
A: **18** %
